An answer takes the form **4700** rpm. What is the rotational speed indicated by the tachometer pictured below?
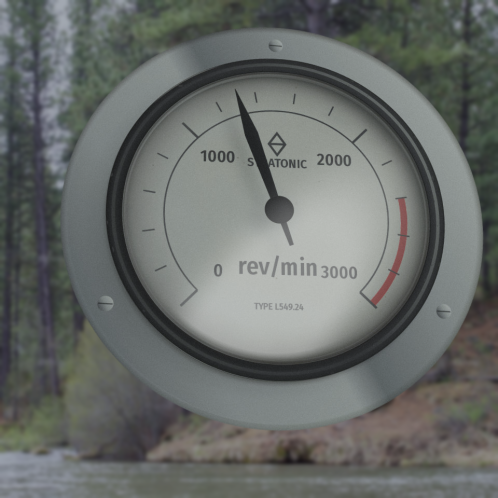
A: **1300** rpm
